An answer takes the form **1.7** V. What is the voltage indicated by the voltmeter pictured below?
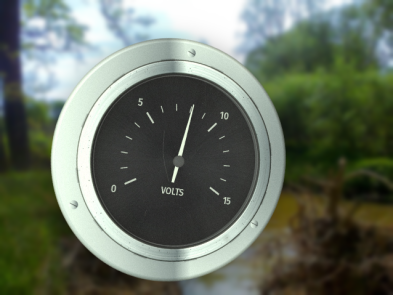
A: **8** V
